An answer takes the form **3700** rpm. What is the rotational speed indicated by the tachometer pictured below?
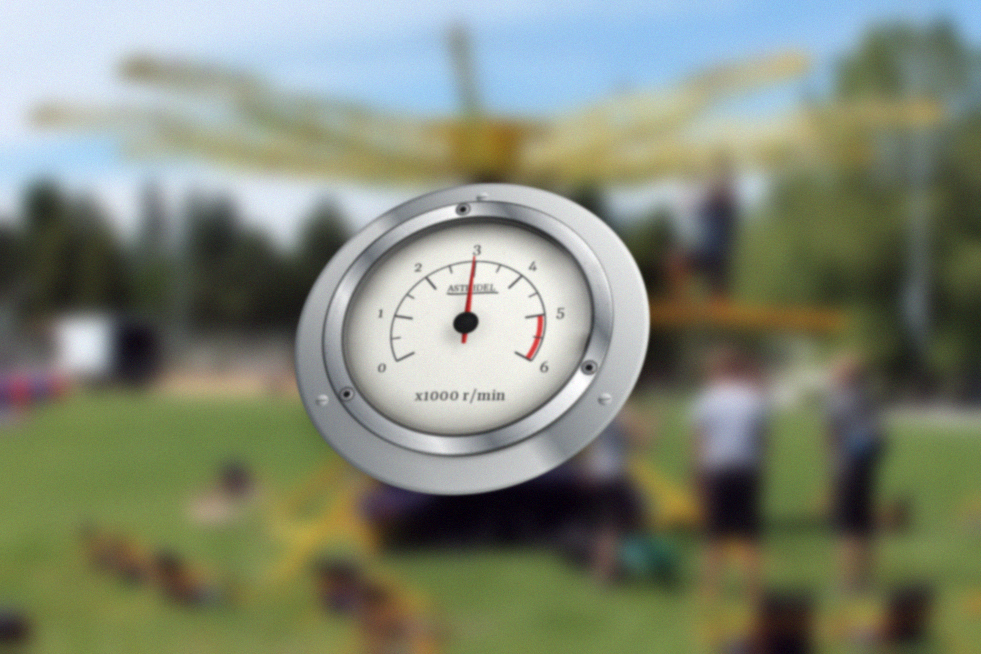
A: **3000** rpm
